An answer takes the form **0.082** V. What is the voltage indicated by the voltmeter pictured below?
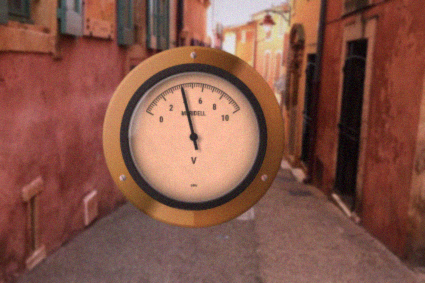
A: **4** V
